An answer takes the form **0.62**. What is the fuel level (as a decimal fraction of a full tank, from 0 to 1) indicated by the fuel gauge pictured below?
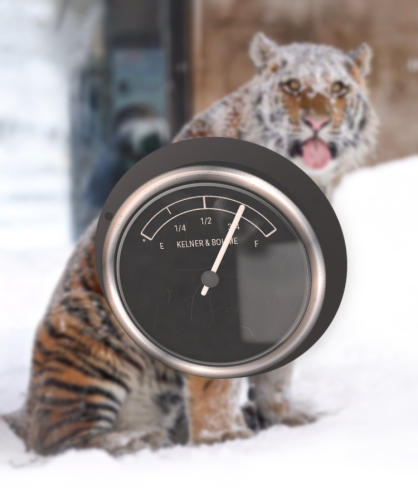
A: **0.75**
